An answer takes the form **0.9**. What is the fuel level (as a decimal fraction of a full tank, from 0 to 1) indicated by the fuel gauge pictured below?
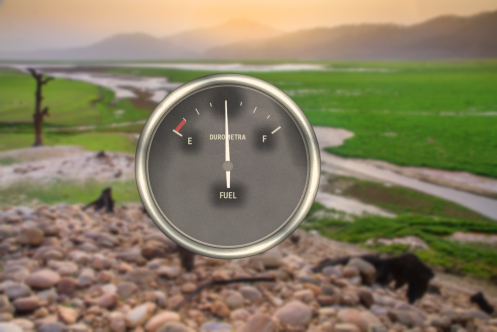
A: **0.5**
